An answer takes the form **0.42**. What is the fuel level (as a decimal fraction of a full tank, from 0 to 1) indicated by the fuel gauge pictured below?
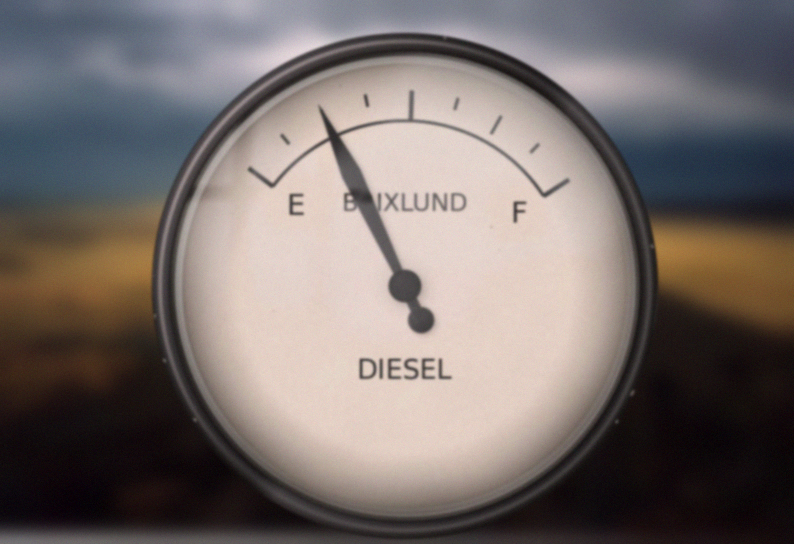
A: **0.25**
